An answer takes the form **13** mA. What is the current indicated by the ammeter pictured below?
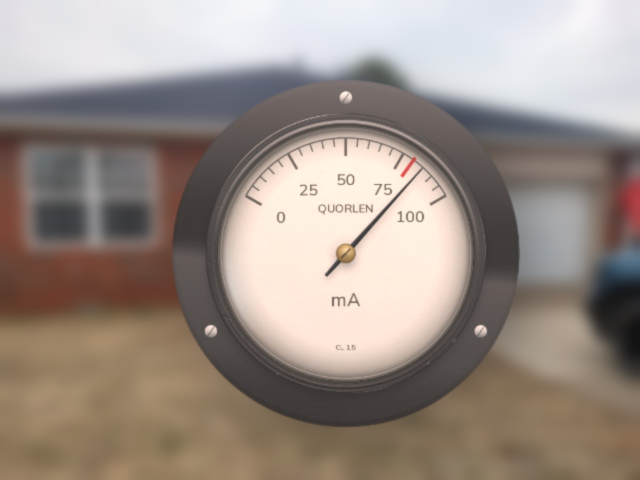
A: **85** mA
